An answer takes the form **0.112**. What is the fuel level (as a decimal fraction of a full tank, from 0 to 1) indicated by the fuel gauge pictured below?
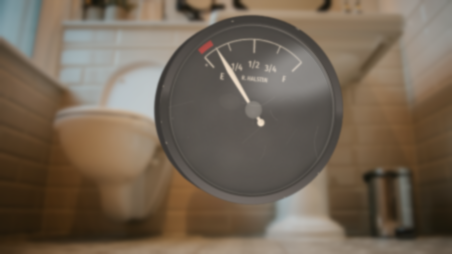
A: **0.125**
